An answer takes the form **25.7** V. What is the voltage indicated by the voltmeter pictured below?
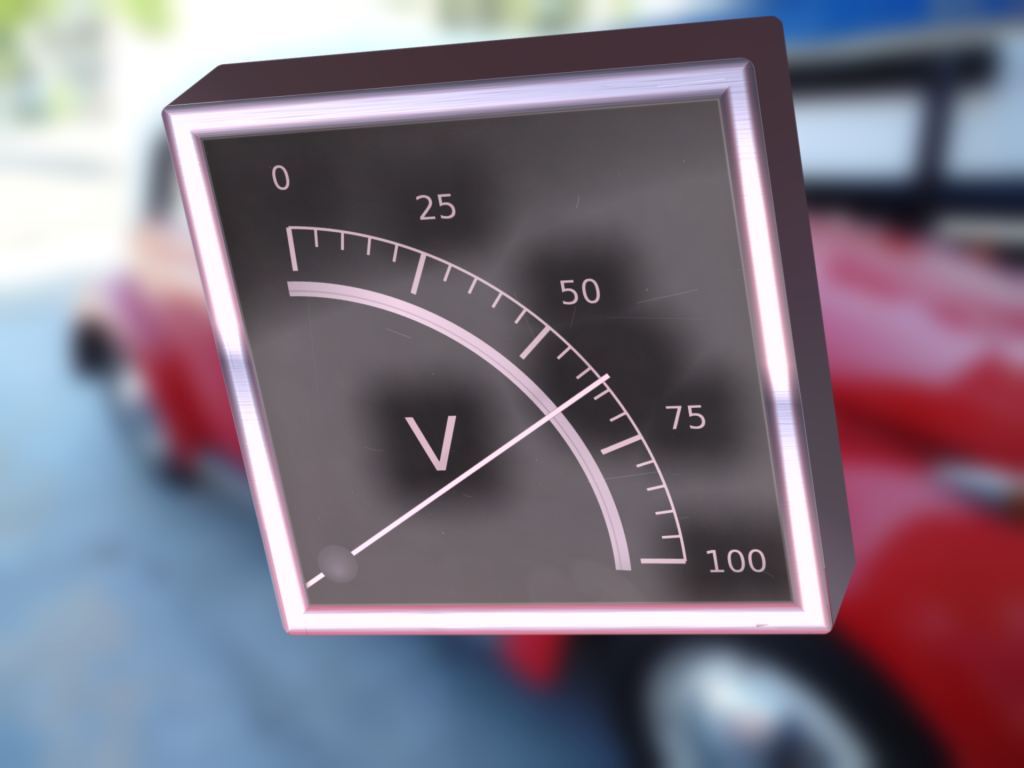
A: **62.5** V
